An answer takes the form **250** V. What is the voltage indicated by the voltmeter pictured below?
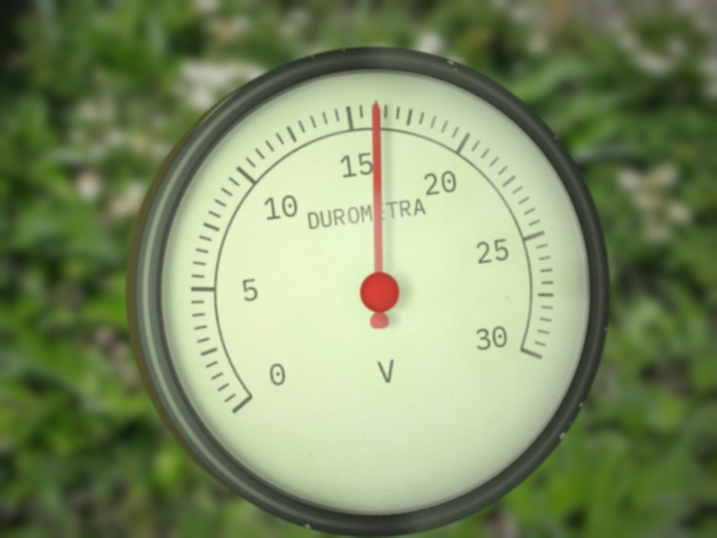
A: **16** V
